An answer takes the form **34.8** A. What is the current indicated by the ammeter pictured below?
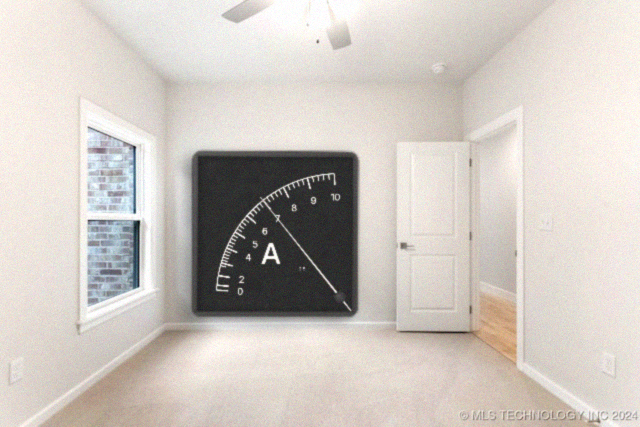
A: **7** A
